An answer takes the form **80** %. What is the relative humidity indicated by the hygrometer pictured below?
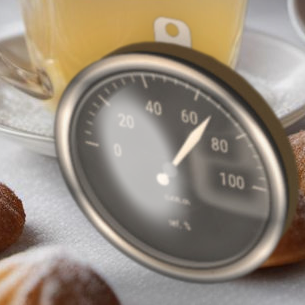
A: **68** %
